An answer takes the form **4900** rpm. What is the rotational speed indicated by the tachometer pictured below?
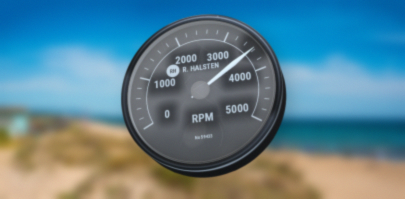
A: **3600** rpm
